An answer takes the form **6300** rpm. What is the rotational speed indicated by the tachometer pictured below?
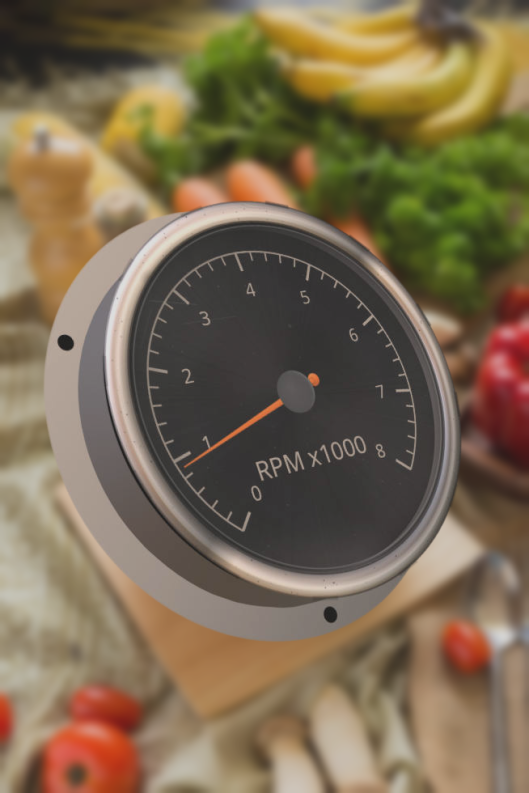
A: **900** rpm
